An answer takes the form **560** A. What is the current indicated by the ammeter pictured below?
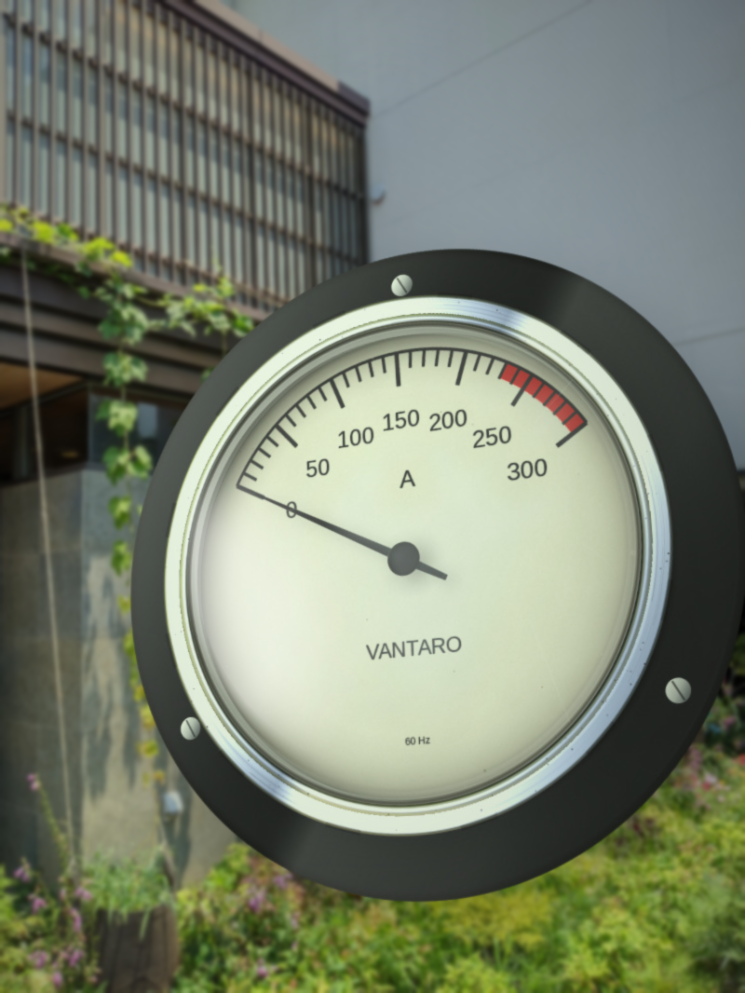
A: **0** A
